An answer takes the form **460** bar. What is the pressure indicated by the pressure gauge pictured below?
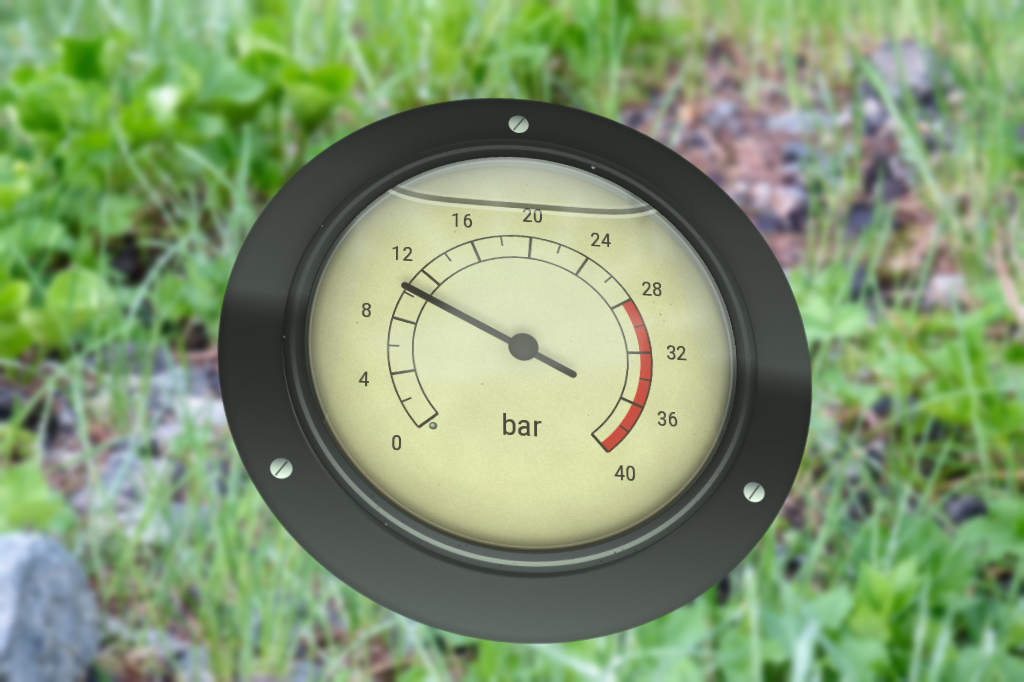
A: **10** bar
